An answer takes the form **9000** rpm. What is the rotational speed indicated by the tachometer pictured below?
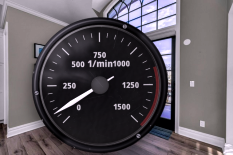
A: **75** rpm
